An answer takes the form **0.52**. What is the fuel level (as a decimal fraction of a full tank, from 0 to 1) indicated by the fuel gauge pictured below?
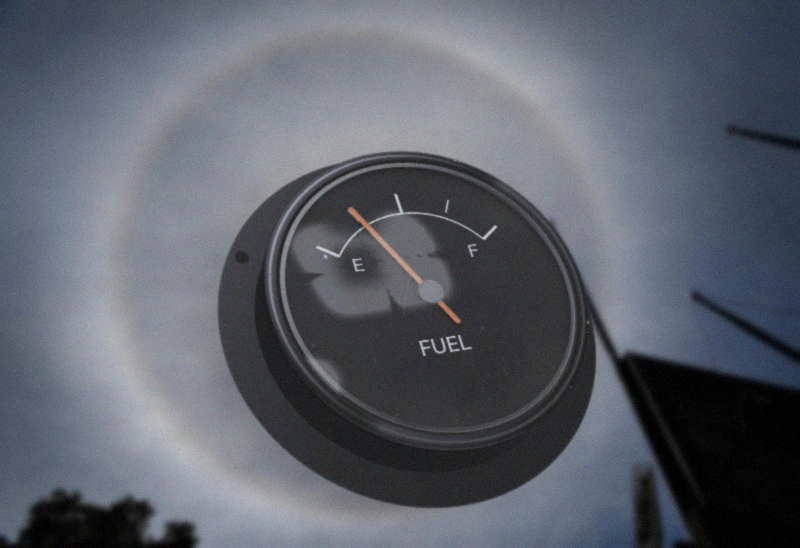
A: **0.25**
